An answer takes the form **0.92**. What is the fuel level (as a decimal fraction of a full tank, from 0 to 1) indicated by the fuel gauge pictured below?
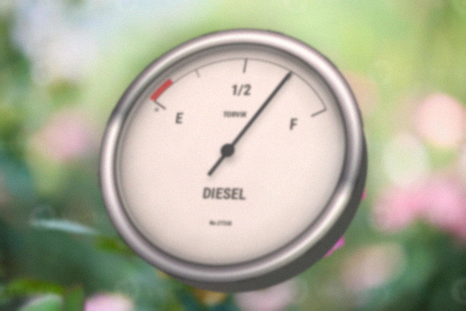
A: **0.75**
